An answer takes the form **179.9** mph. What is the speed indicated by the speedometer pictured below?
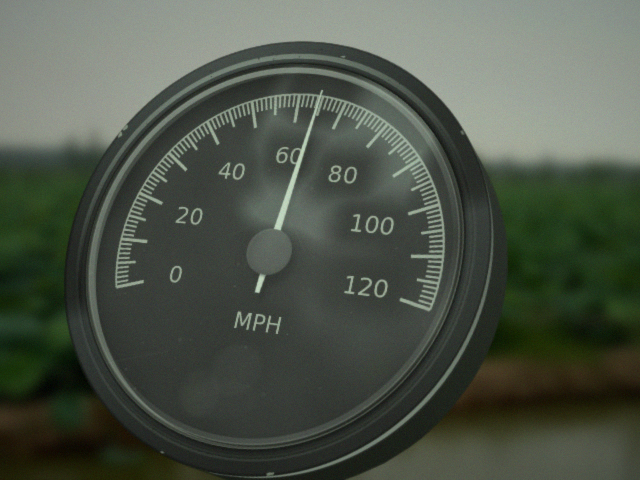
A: **65** mph
